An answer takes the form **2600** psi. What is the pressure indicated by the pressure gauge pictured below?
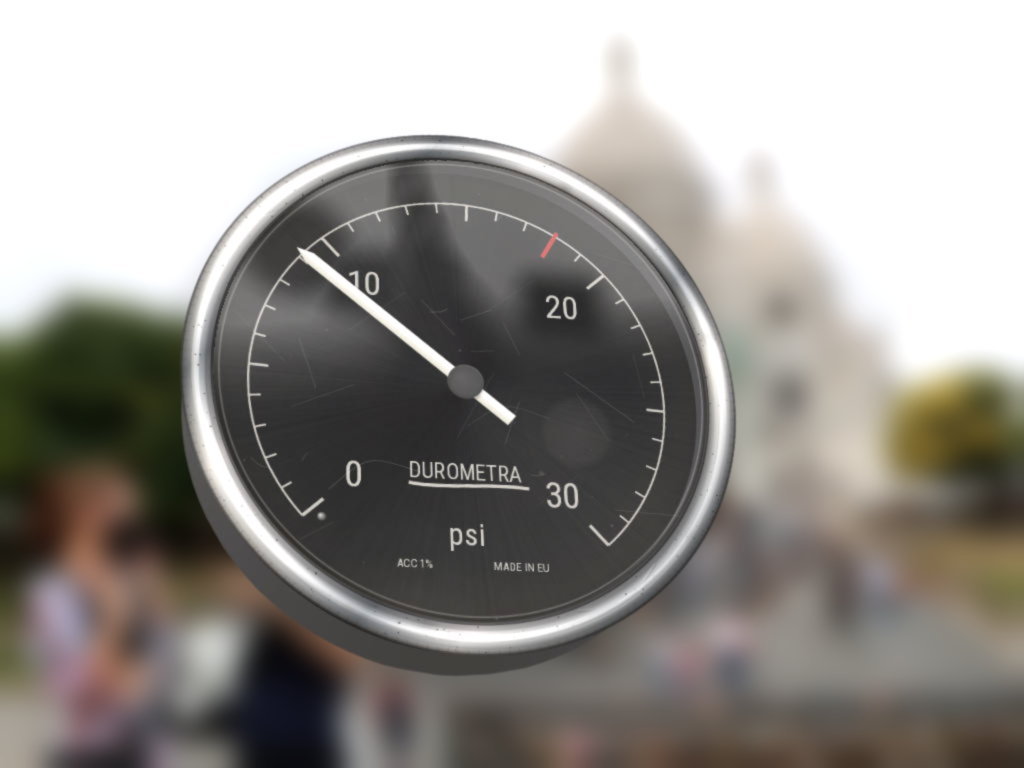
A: **9** psi
